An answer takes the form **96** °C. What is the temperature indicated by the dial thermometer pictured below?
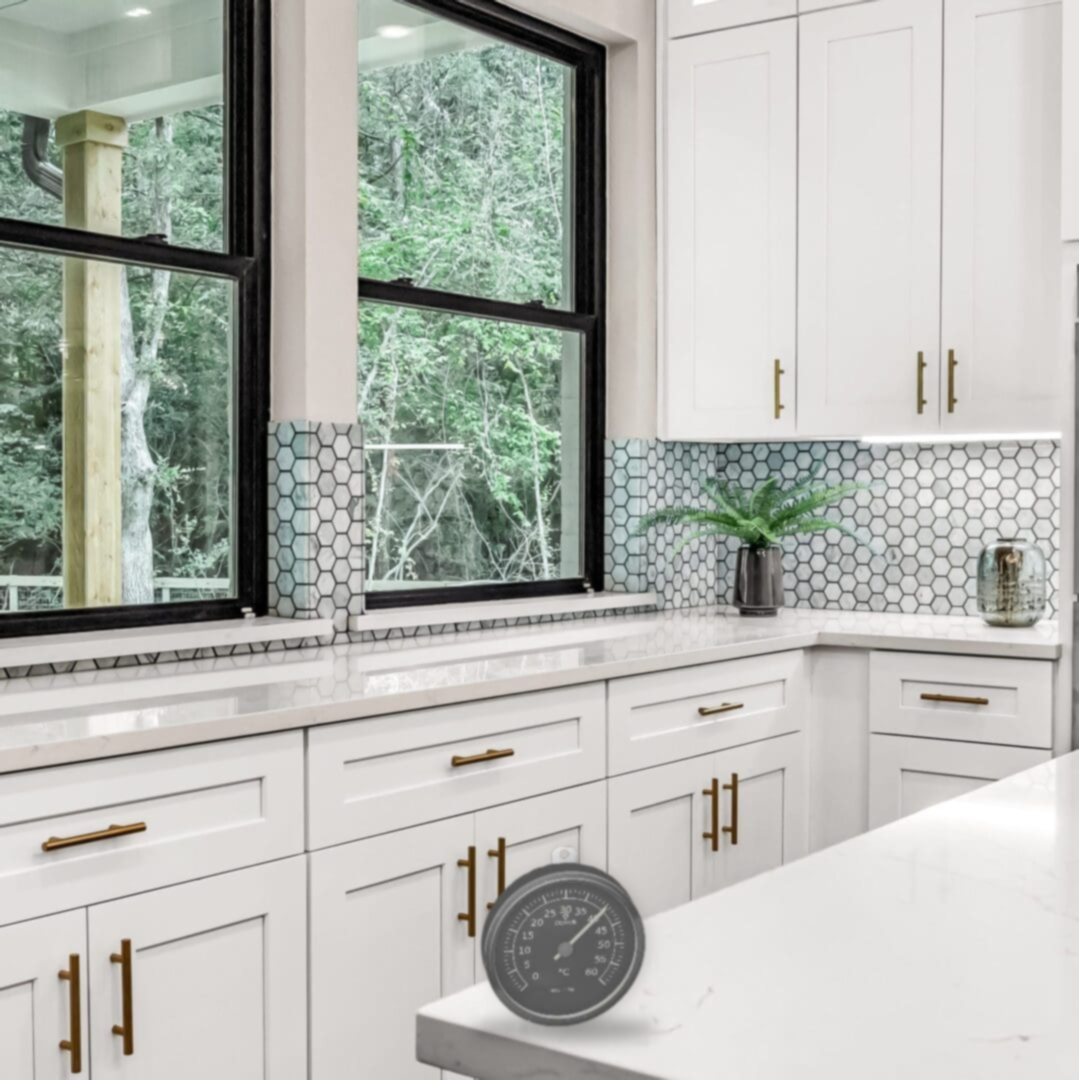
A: **40** °C
